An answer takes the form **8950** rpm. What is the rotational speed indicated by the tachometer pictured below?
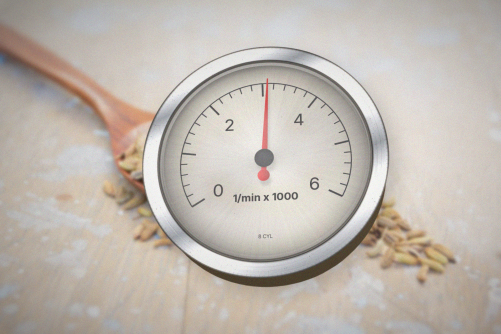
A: **3100** rpm
